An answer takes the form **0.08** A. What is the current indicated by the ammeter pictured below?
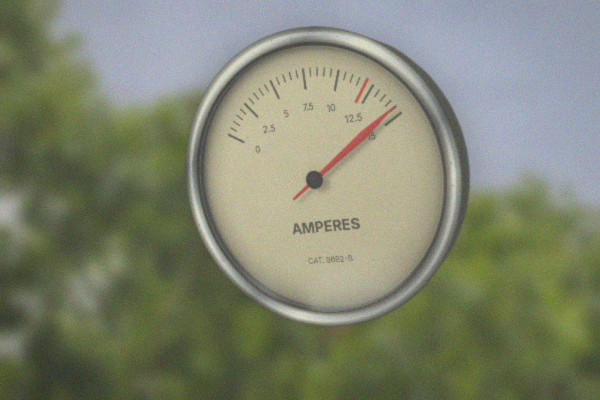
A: **14.5** A
